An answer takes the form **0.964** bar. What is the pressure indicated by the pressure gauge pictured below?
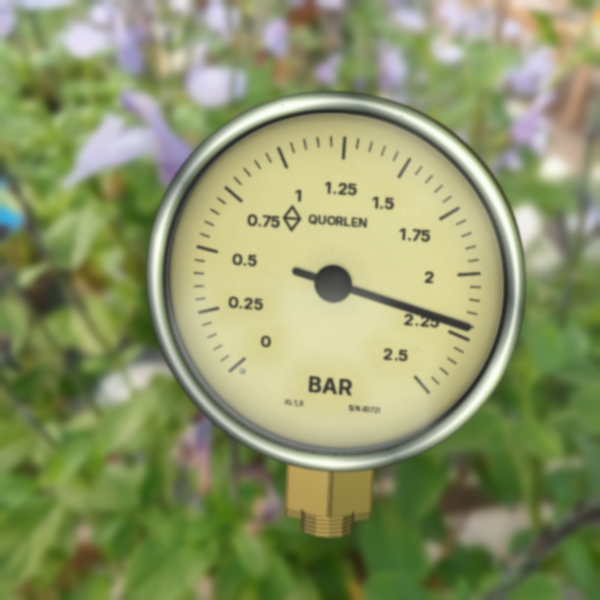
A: **2.2** bar
